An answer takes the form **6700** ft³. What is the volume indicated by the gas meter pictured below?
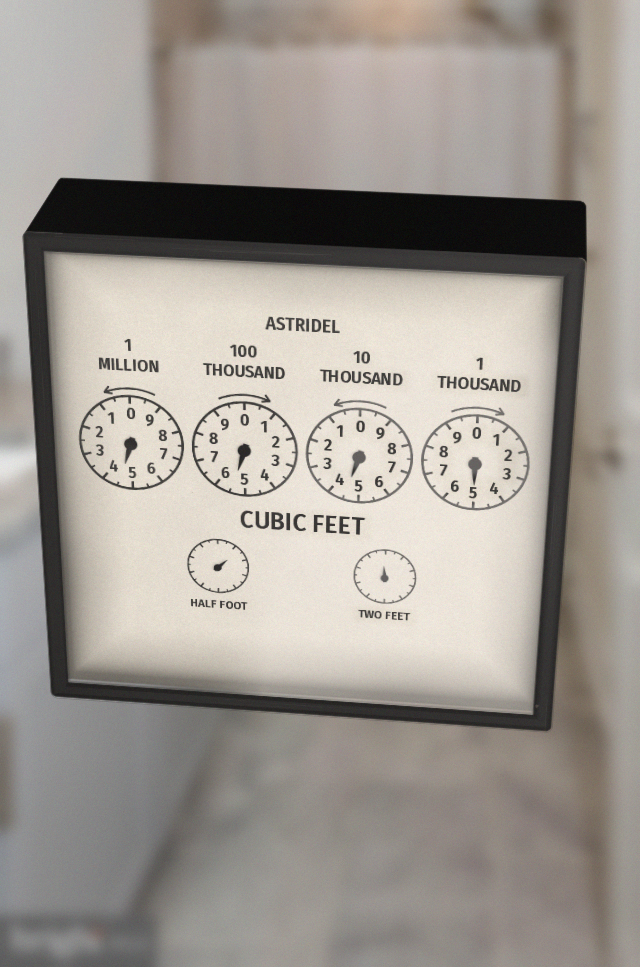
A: **454500** ft³
